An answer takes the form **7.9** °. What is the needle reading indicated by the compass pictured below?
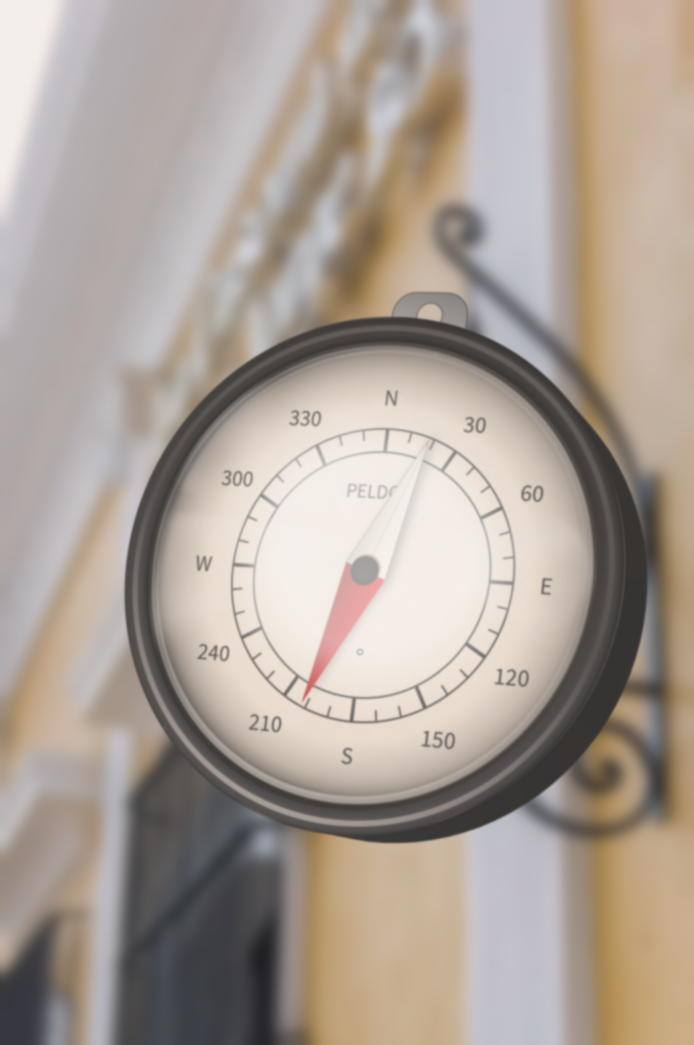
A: **200** °
